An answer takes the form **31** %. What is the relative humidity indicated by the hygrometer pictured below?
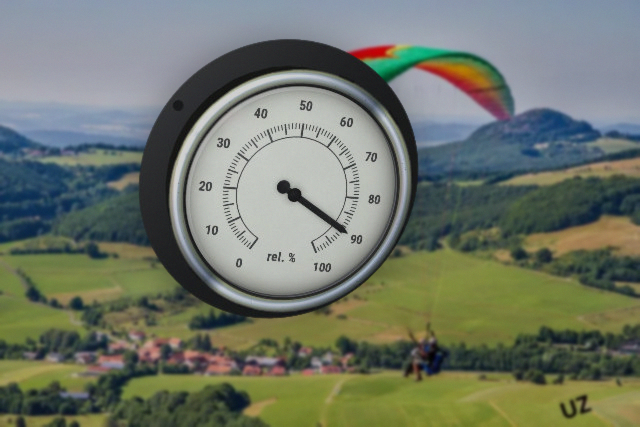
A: **90** %
